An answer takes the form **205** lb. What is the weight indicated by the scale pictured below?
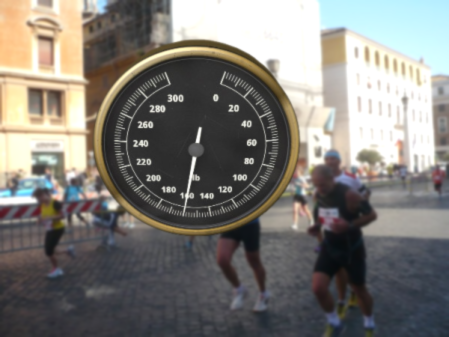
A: **160** lb
